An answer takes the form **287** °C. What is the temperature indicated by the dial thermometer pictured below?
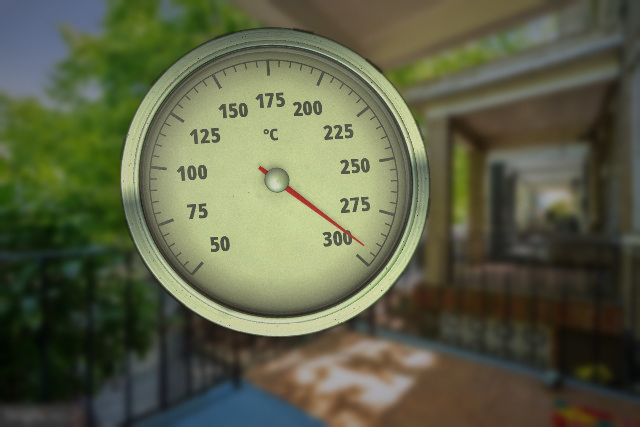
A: **295** °C
